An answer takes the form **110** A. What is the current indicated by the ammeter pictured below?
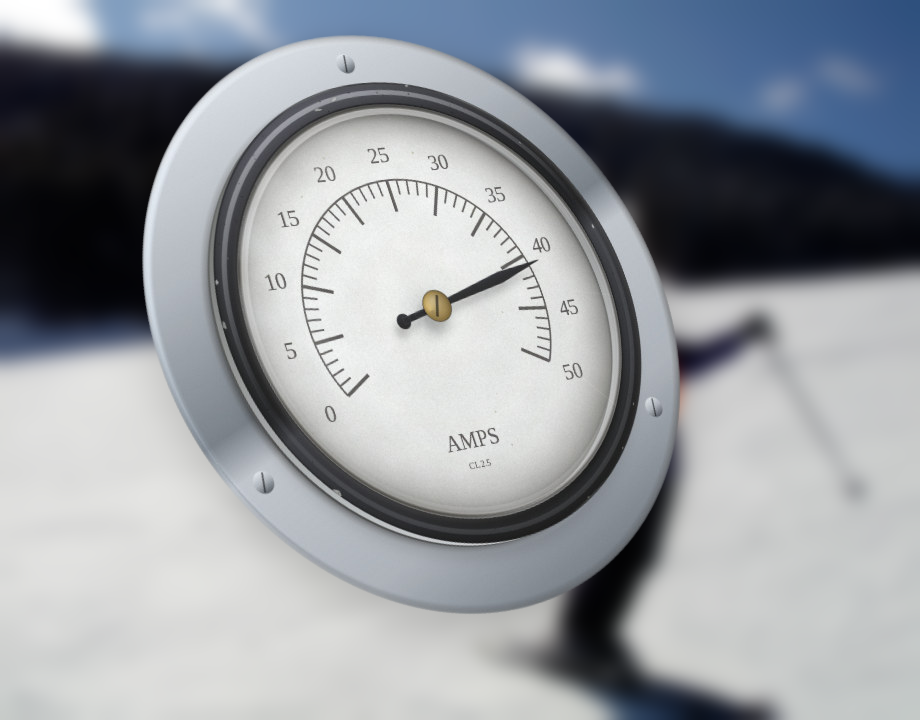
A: **41** A
